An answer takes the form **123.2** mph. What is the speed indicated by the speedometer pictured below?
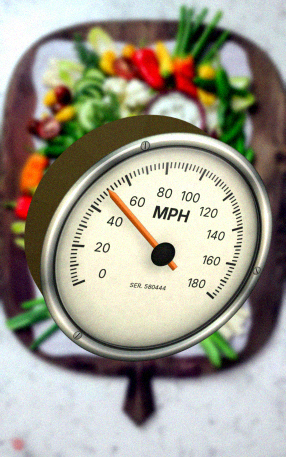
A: **50** mph
